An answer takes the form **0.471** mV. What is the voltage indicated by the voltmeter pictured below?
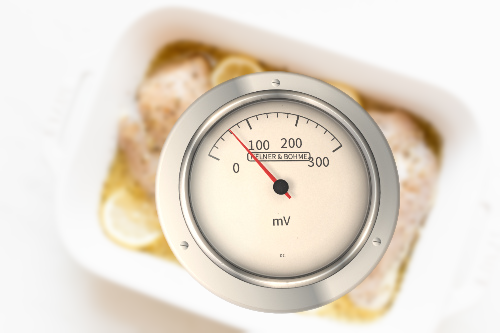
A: **60** mV
